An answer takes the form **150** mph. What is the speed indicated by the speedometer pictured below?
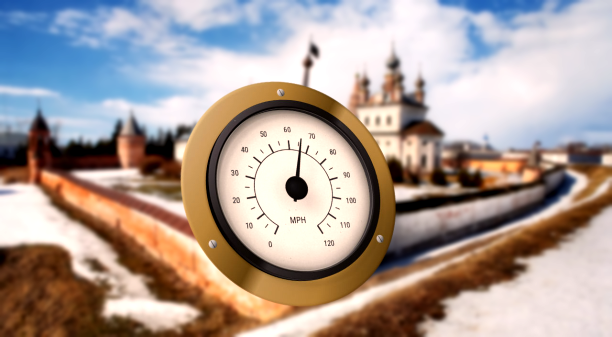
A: **65** mph
